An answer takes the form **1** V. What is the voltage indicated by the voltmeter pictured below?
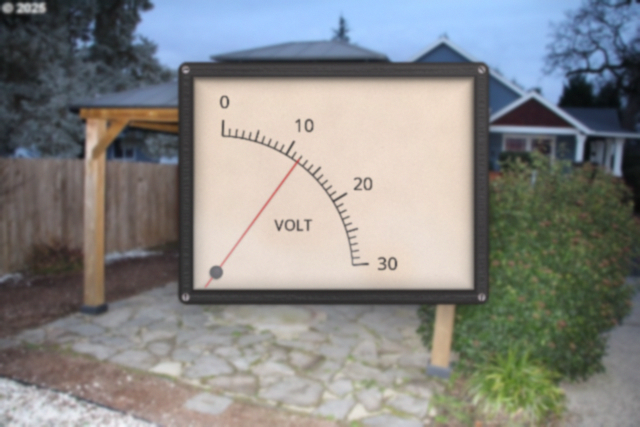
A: **12** V
